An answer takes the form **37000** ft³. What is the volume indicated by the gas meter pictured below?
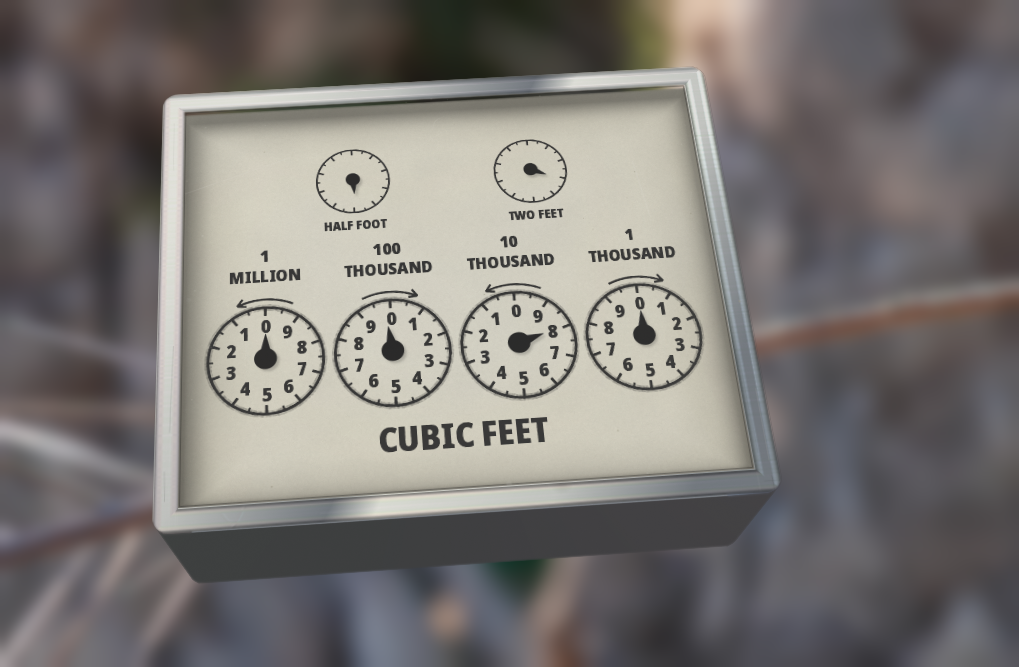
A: **998000** ft³
